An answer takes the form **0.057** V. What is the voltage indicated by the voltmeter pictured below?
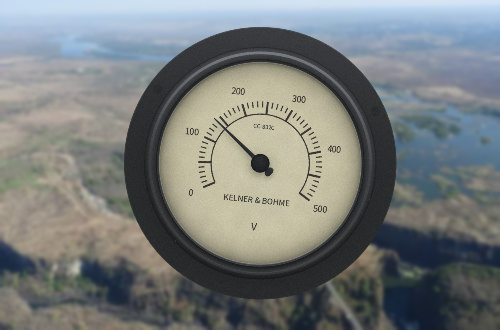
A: **140** V
